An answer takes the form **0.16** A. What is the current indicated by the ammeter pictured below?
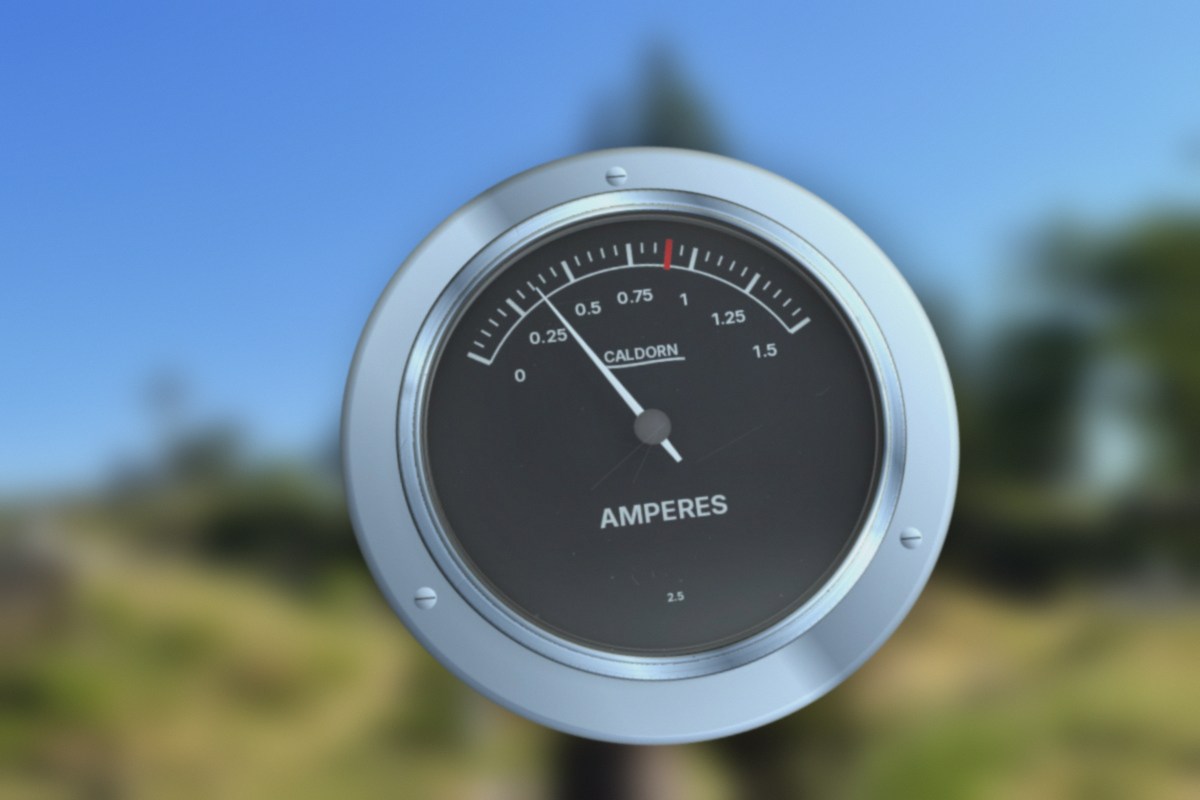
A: **0.35** A
